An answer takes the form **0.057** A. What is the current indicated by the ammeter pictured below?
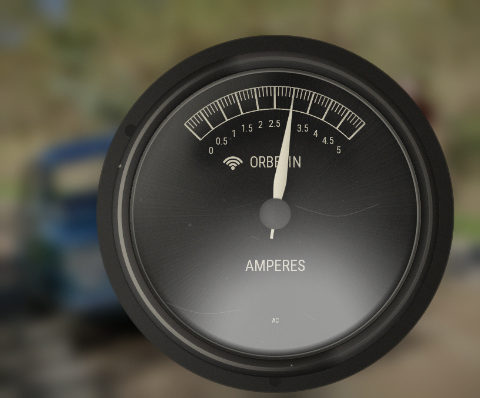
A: **3** A
